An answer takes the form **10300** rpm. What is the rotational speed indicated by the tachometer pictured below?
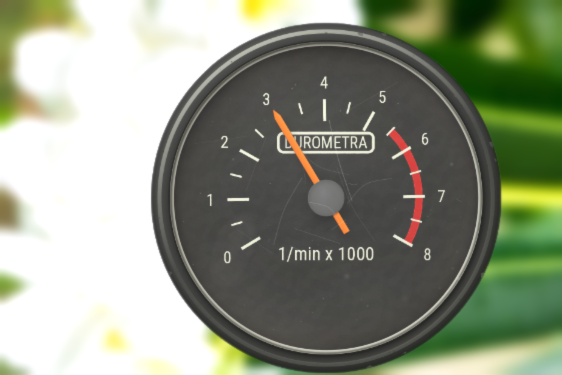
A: **3000** rpm
